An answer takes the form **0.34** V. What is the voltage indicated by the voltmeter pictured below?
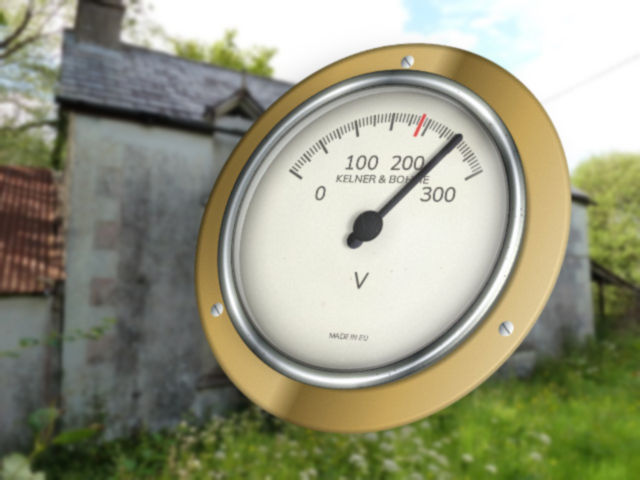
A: **250** V
